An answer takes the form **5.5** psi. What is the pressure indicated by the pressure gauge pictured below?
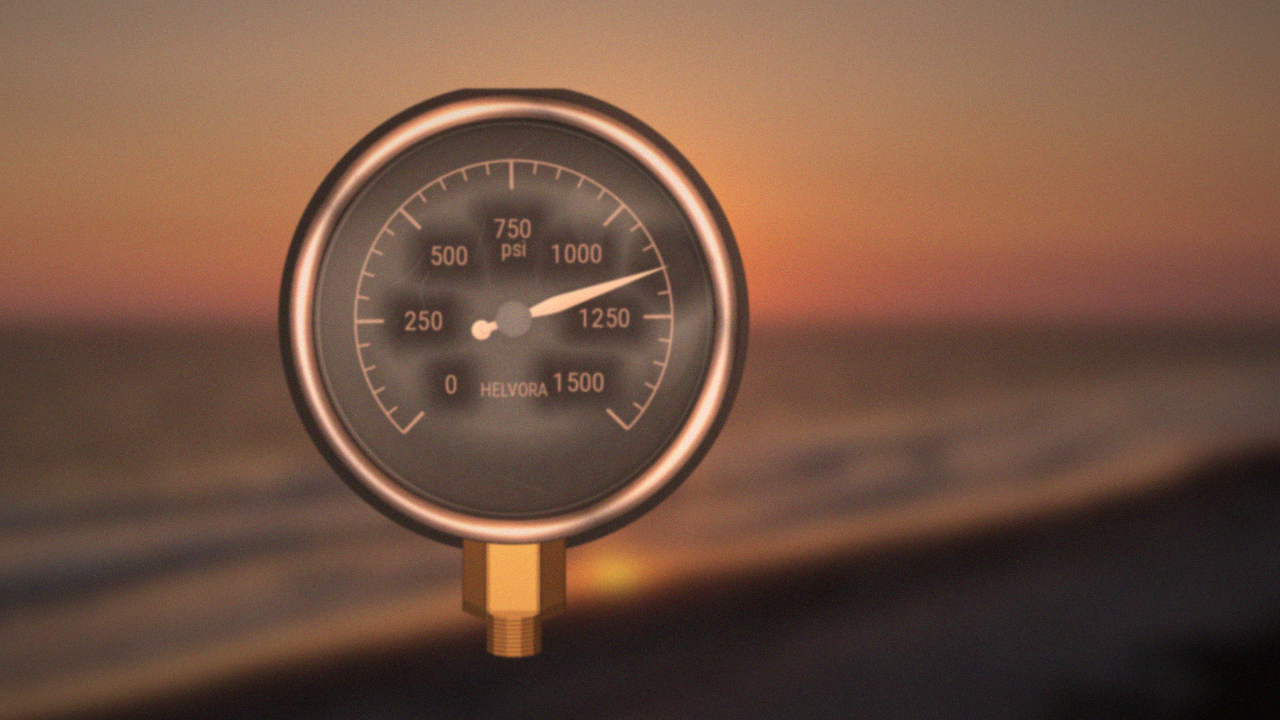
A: **1150** psi
